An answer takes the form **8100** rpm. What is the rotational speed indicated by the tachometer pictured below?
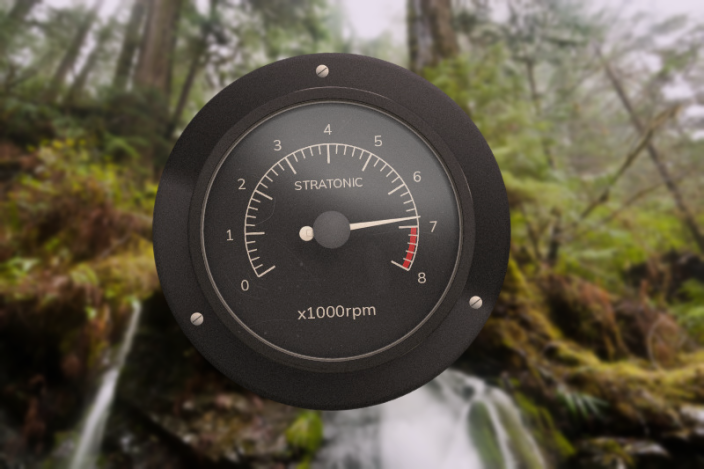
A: **6800** rpm
